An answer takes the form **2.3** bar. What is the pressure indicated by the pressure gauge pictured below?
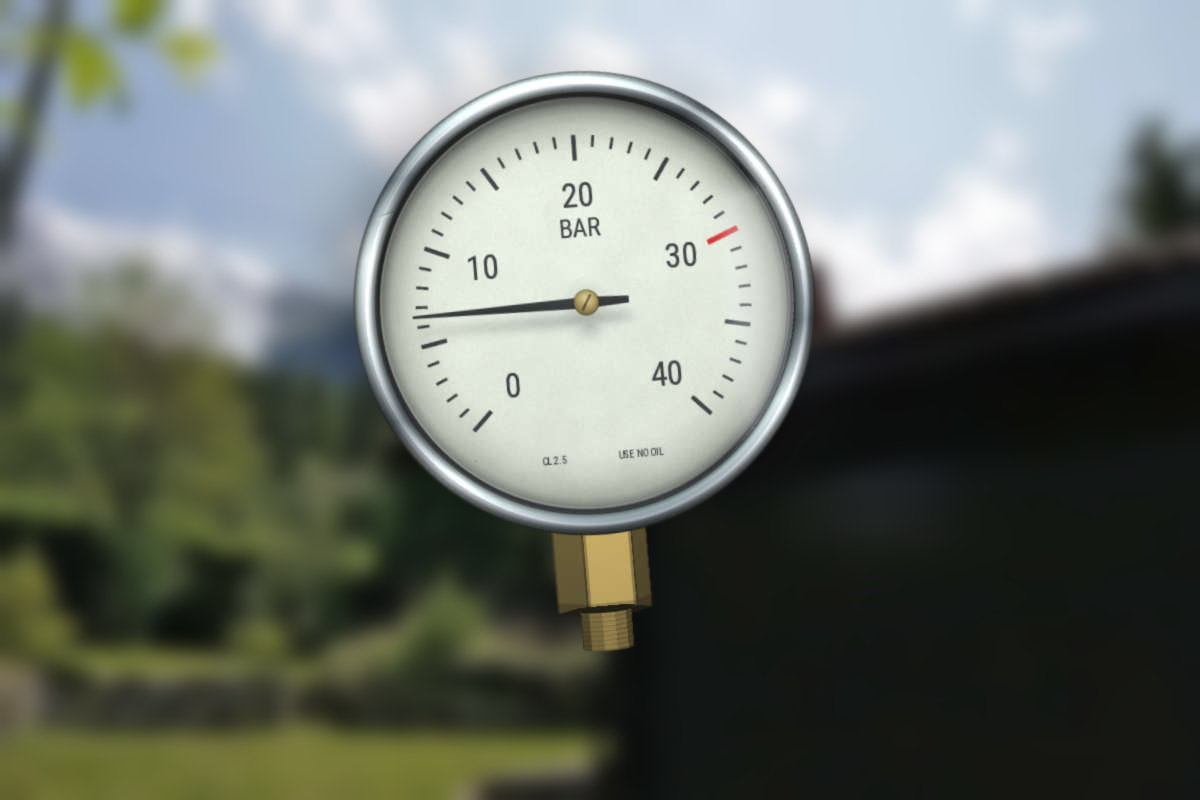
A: **6.5** bar
